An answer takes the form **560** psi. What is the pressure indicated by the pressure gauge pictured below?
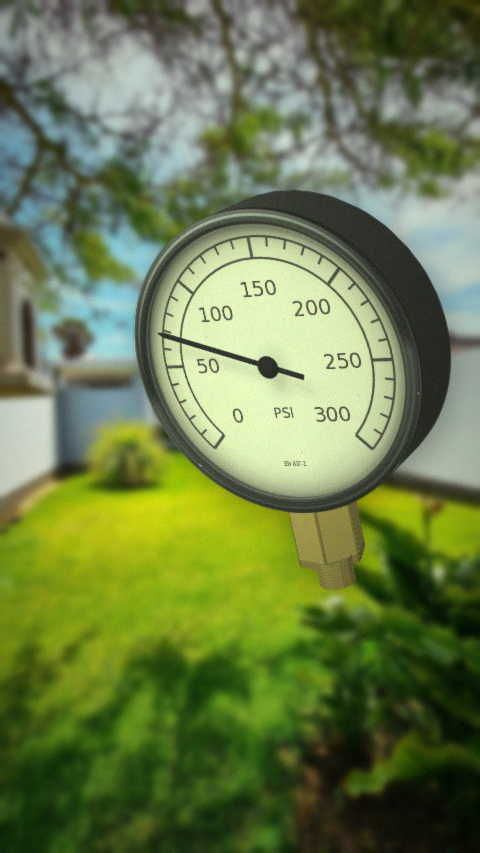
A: **70** psi
